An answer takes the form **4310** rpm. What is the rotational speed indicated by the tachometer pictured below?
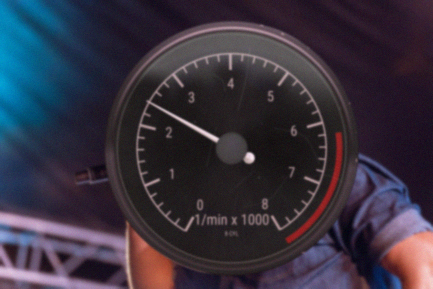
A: **2400** rpm
